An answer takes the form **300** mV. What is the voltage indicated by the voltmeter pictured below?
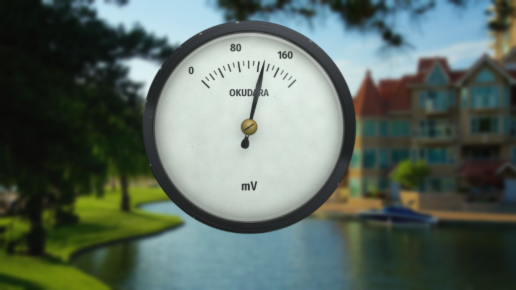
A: **130** mV
